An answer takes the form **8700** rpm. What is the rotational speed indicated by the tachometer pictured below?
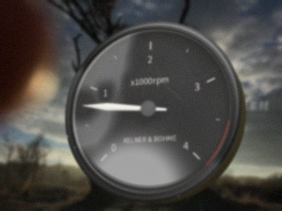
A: **750** rpm
